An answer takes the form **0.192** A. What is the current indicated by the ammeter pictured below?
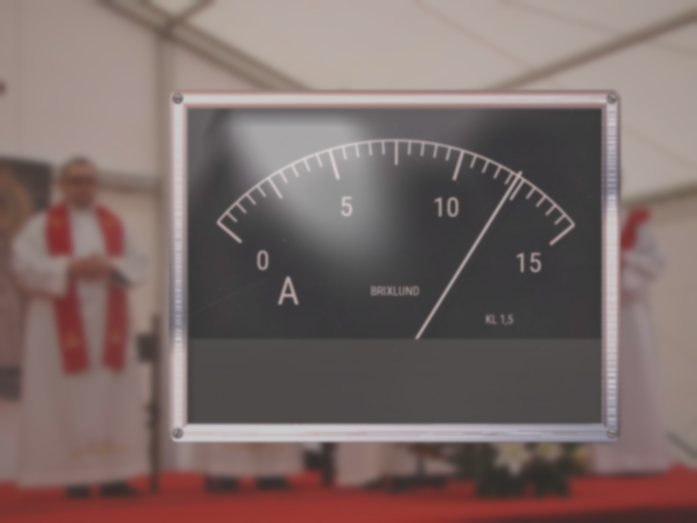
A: **12.25** A
